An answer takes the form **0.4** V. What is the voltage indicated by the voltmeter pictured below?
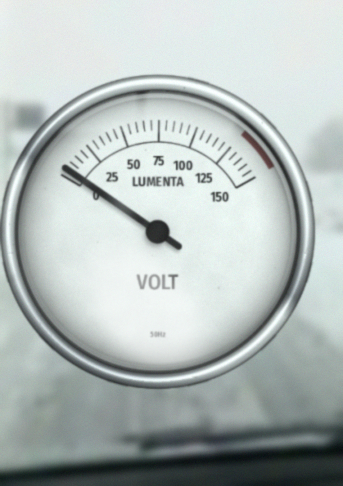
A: **5** V
